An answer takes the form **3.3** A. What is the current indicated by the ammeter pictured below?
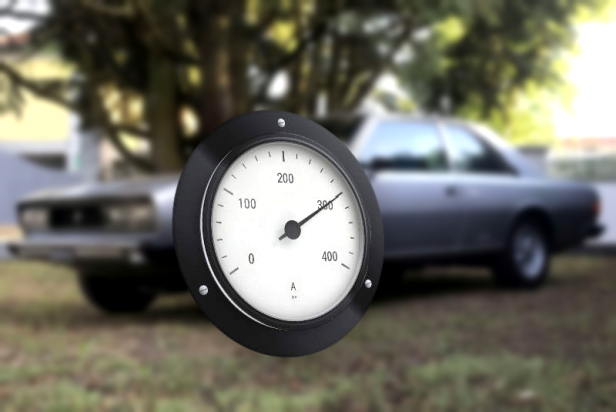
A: **300** A
